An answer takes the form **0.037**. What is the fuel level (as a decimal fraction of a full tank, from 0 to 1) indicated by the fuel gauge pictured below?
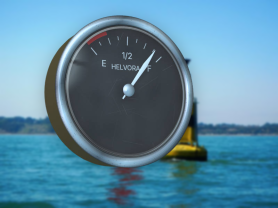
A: **0.875**
